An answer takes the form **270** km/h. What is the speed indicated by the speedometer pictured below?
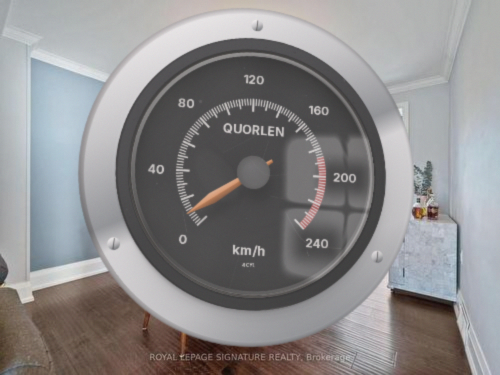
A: **10** km/h
